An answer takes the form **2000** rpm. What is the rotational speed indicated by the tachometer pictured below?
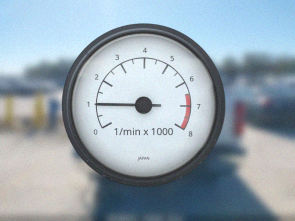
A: **1000** rpm
